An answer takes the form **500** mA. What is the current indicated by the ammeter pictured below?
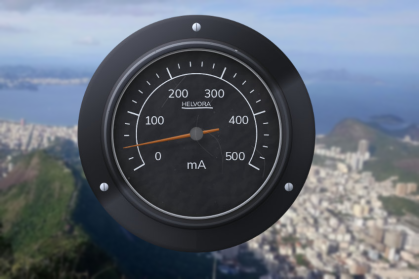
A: **40** mA
